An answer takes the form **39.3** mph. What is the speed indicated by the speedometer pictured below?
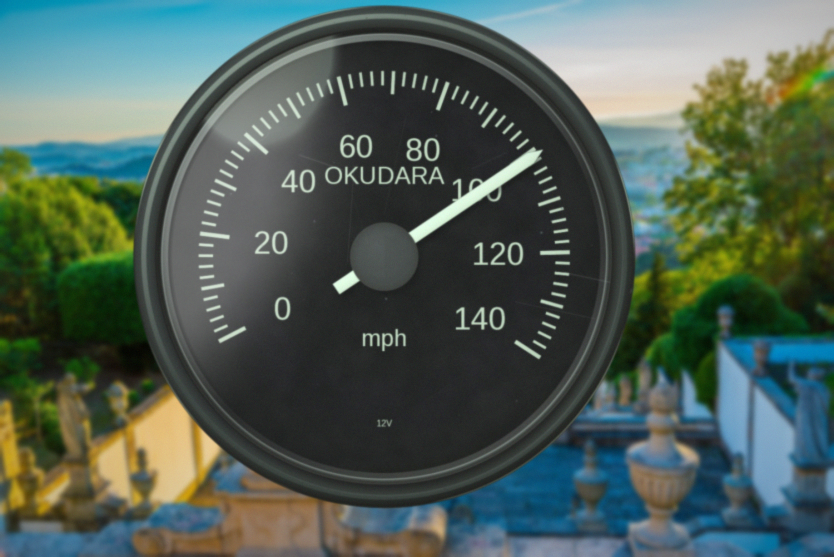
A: **101** mph
